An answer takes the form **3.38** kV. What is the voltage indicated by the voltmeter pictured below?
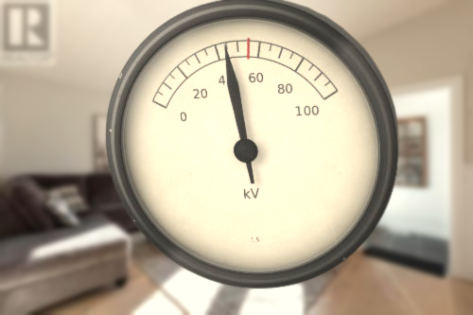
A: **45** kV
